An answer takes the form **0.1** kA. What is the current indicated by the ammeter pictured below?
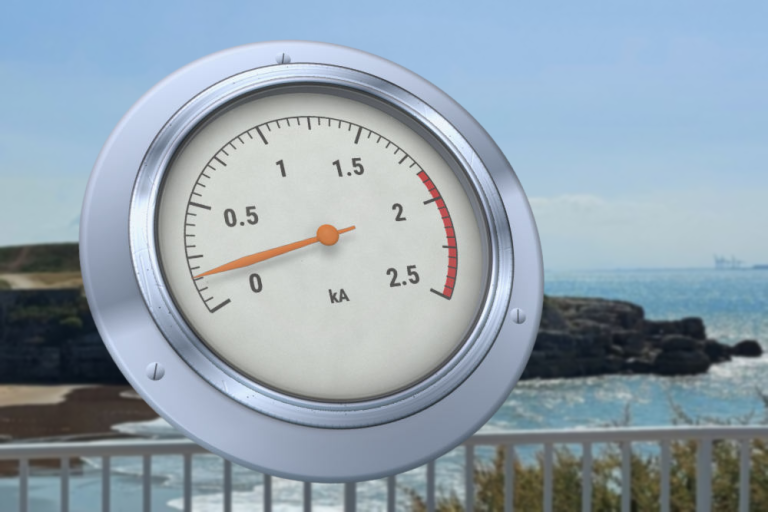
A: **0.15** kA
